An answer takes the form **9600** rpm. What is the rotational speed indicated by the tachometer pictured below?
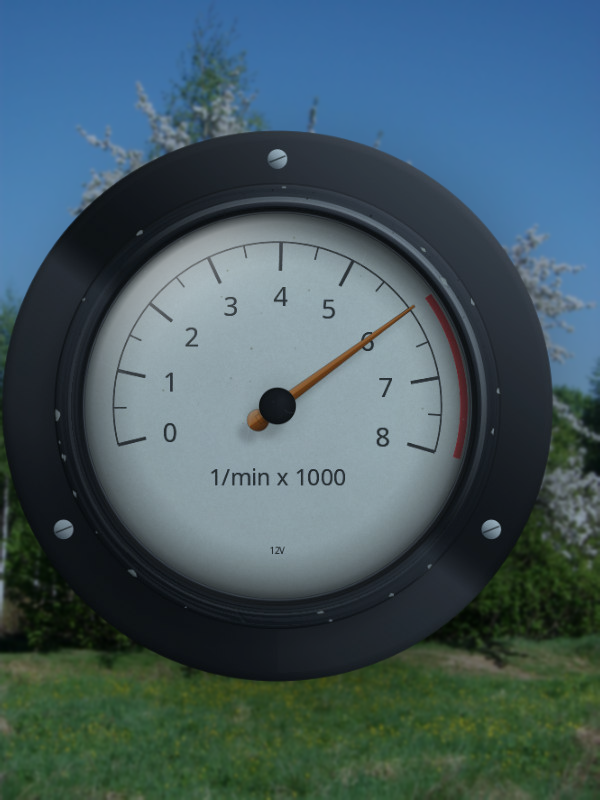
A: **6000** rpm
